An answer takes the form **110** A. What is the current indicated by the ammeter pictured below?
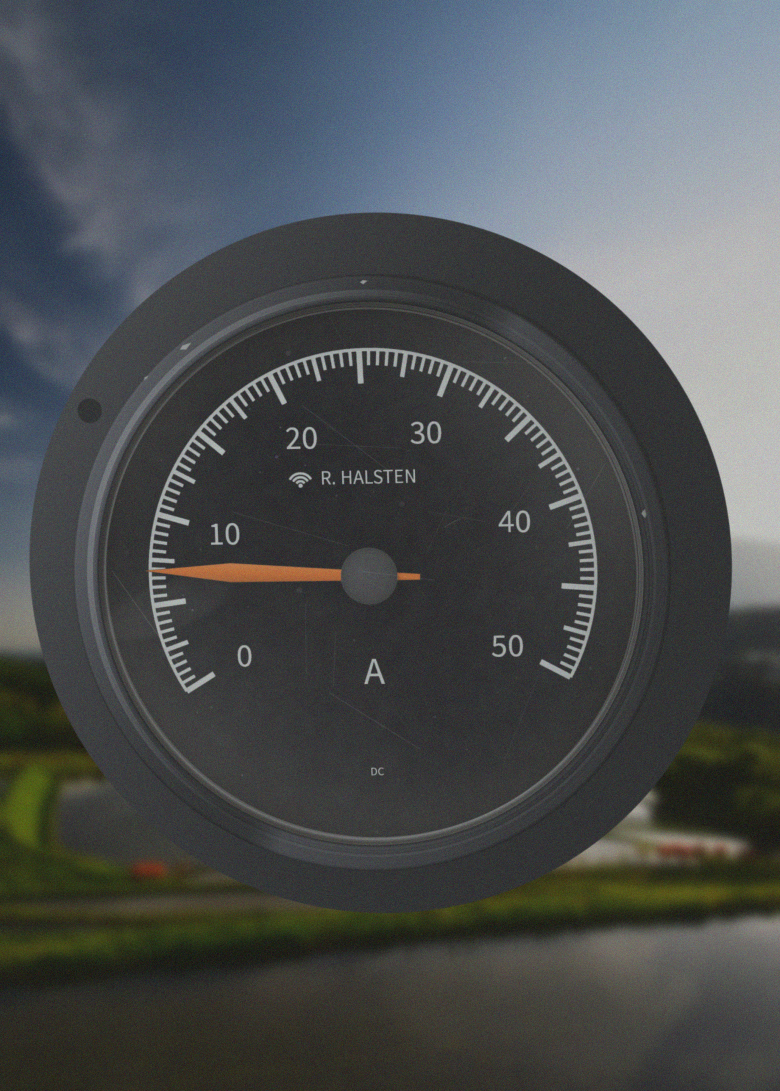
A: **7** A
